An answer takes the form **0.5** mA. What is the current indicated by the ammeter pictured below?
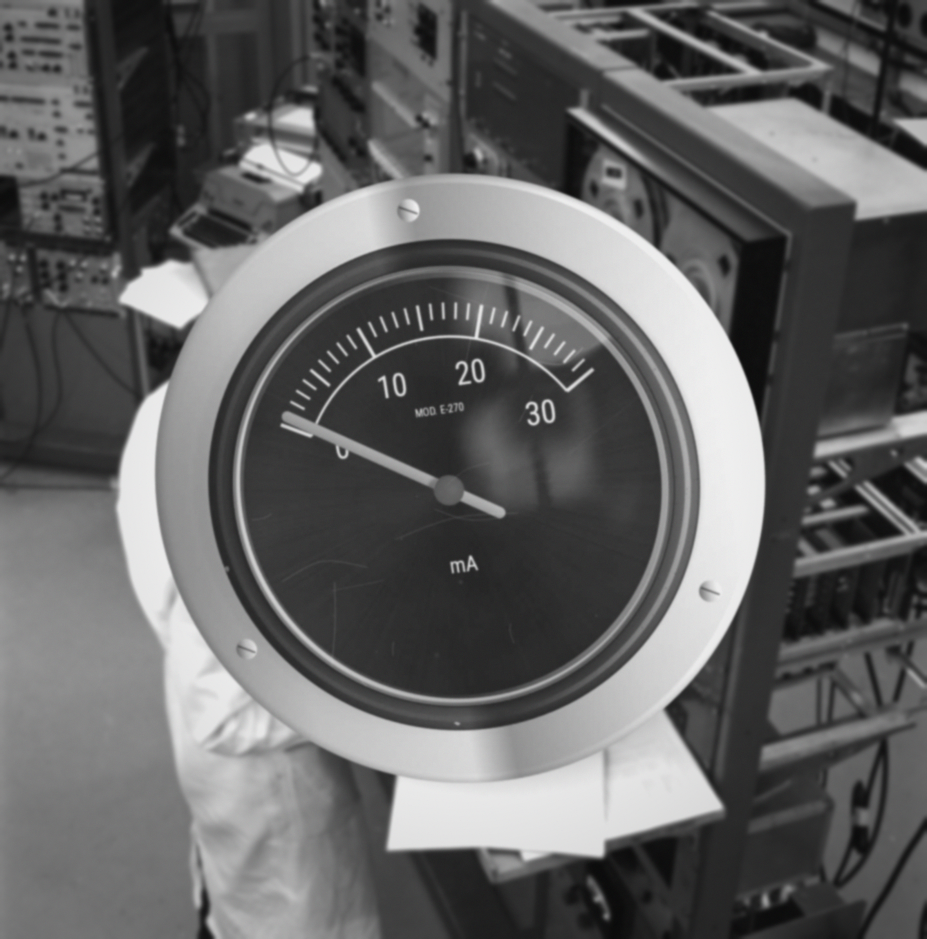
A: **1** mA
